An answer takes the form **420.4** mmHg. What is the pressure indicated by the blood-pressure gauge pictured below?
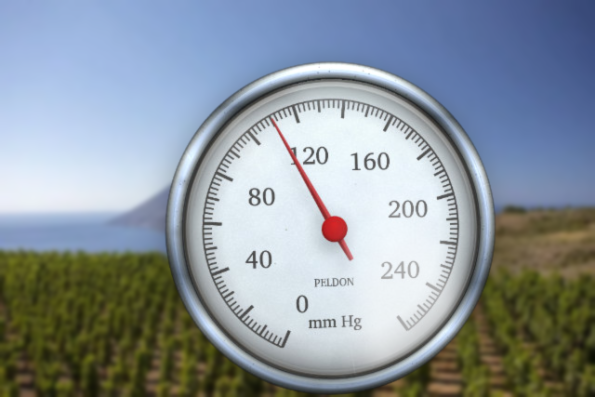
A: **110** mmHg
